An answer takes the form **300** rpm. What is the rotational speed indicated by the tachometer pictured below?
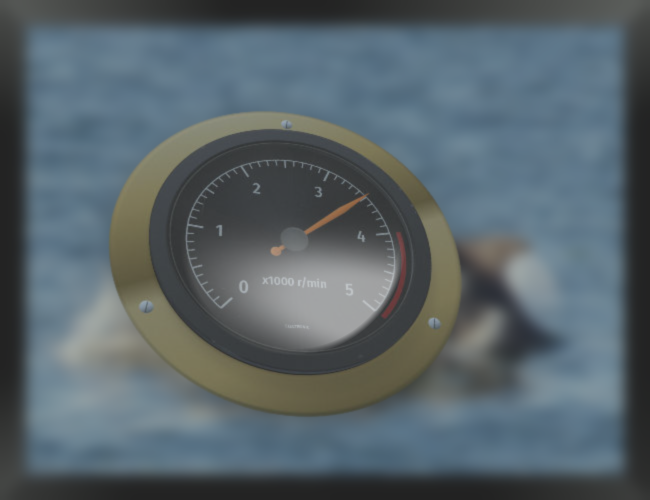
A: **3500** rpm
